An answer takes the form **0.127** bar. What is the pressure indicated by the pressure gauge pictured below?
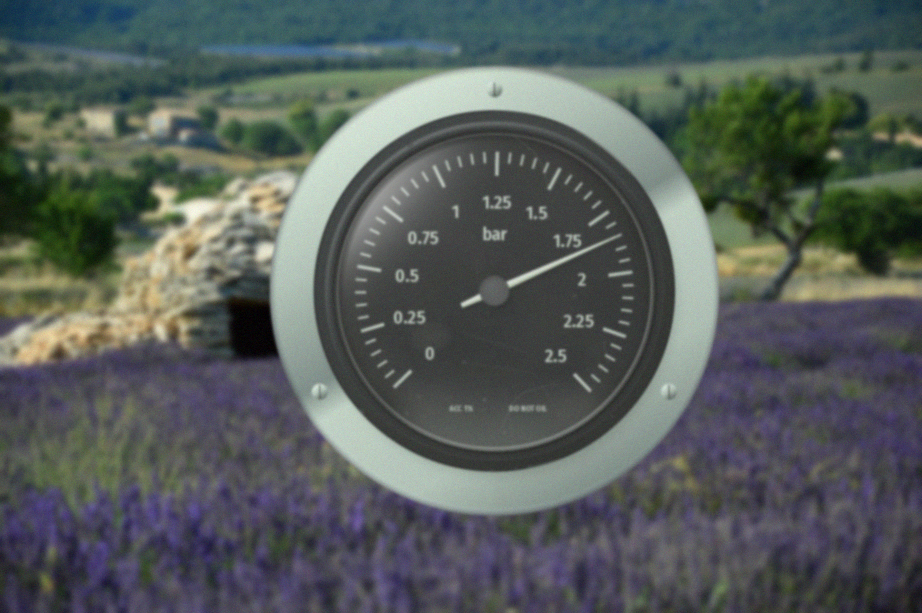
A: **1.85** bar
